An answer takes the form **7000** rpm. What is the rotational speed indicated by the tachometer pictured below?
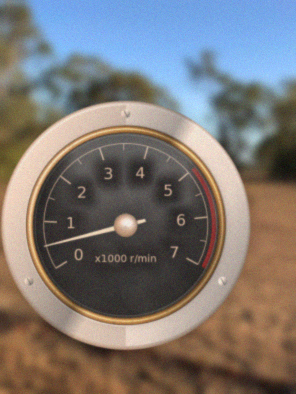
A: **500** rpm
